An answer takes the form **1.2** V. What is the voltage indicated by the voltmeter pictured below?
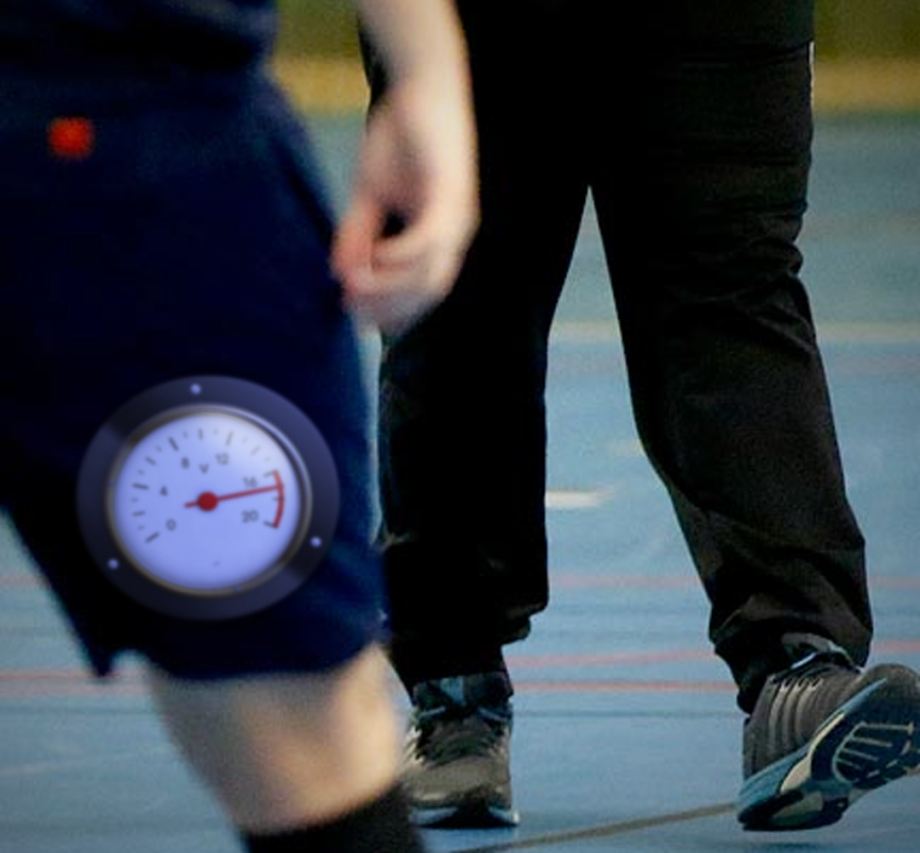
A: **17** V
